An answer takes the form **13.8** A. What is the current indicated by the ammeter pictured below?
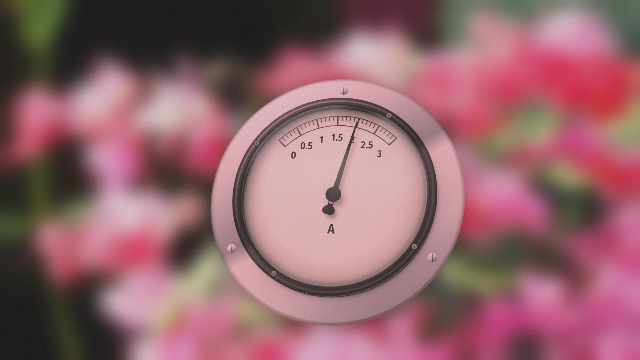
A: **2** A
